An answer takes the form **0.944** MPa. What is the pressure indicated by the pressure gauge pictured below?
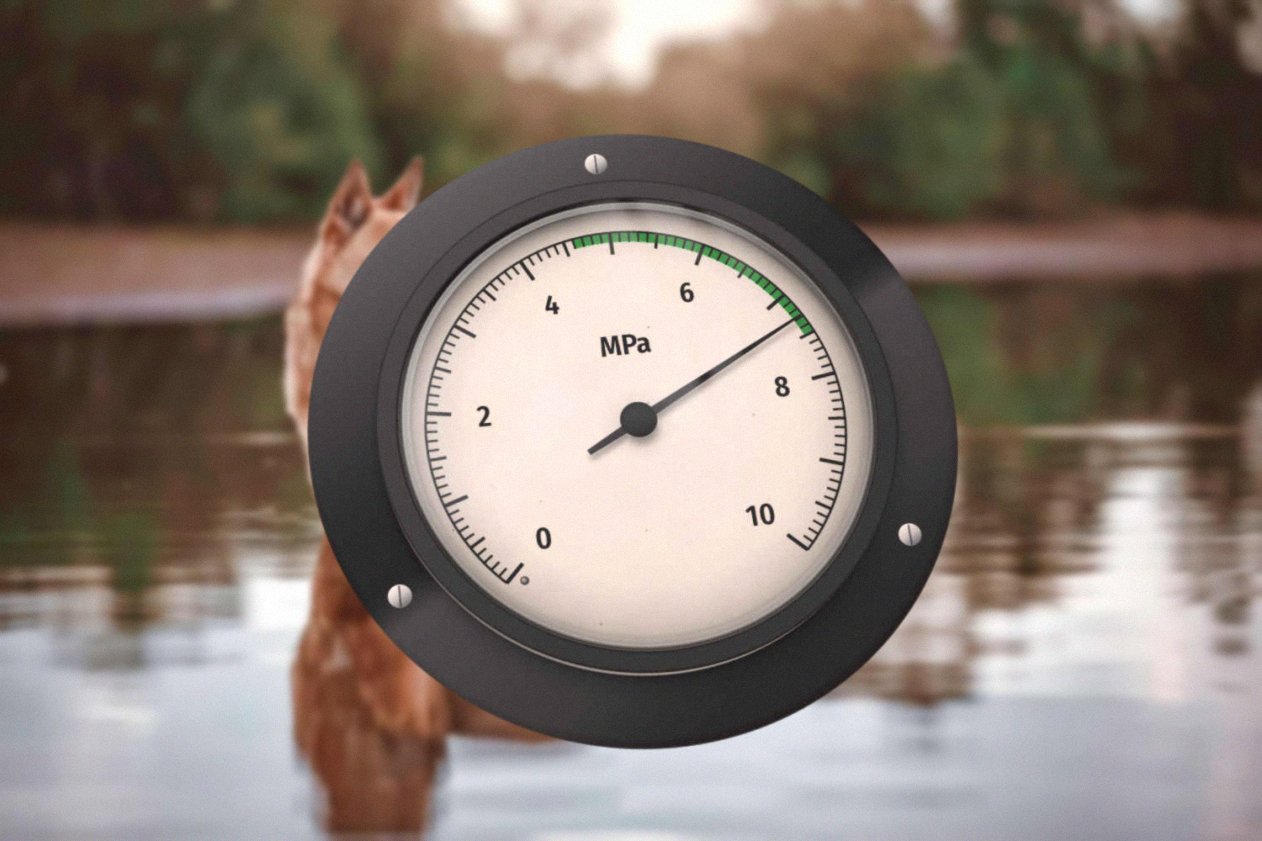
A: **7.3** MPa
